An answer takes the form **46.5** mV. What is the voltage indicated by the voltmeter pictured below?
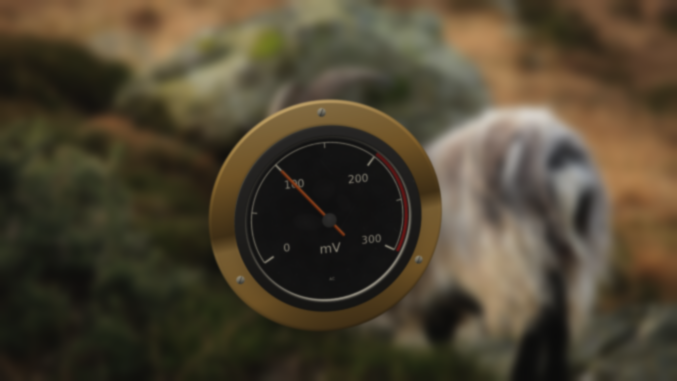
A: **100** mV
